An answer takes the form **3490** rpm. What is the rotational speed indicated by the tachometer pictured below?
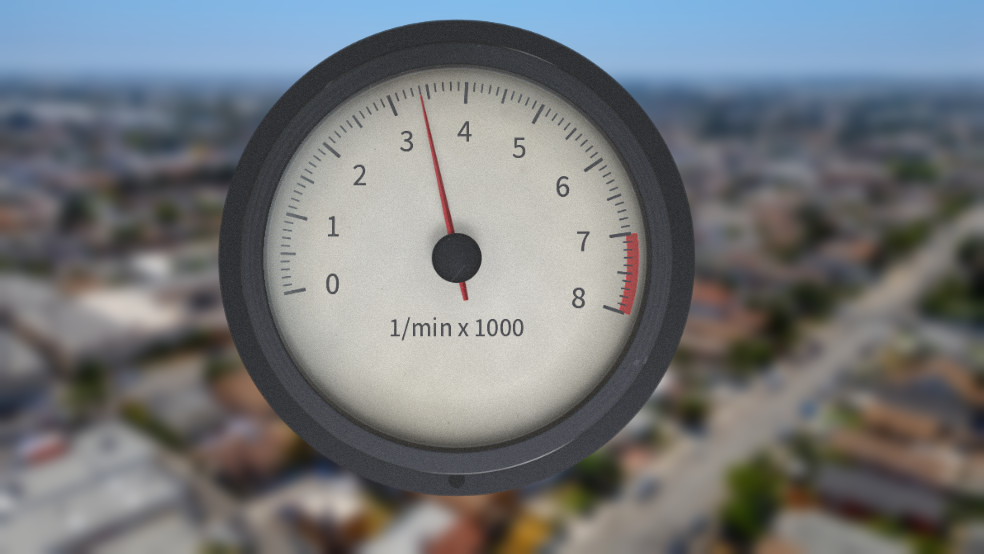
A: **3400** rpm
